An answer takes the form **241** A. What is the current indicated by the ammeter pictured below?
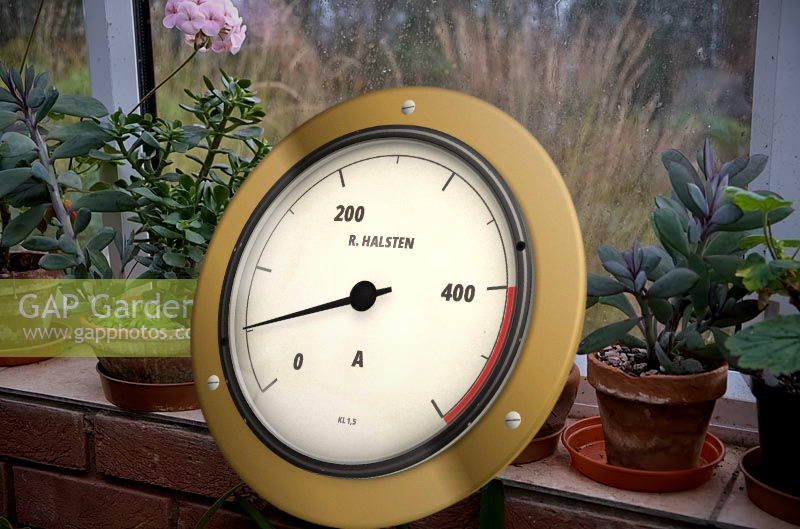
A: **50** A
